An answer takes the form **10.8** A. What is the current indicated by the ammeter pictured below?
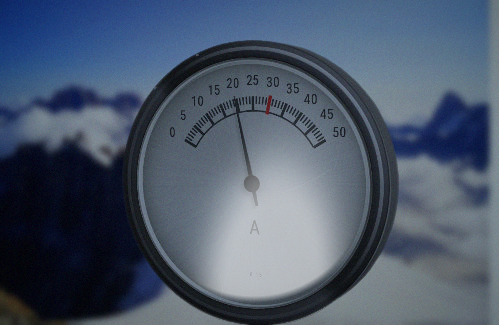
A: **20** A
